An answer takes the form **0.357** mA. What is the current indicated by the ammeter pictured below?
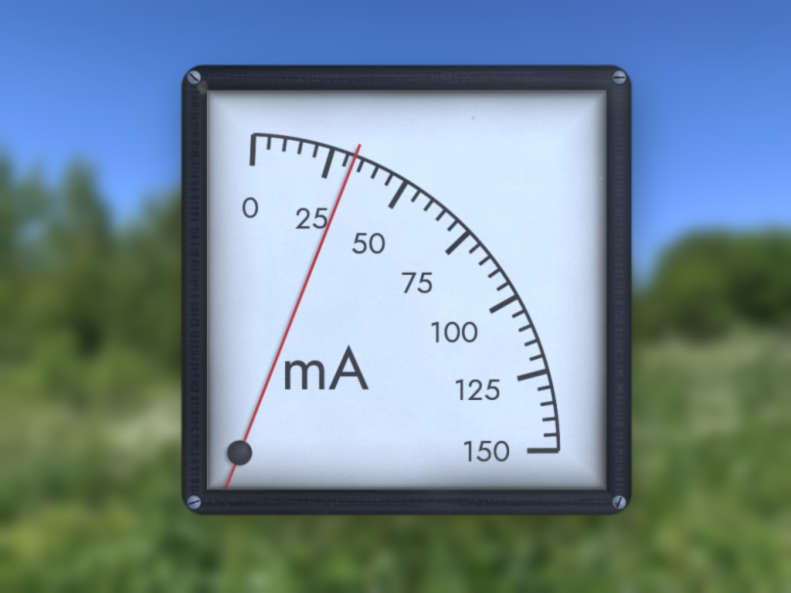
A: **32.5** mA
